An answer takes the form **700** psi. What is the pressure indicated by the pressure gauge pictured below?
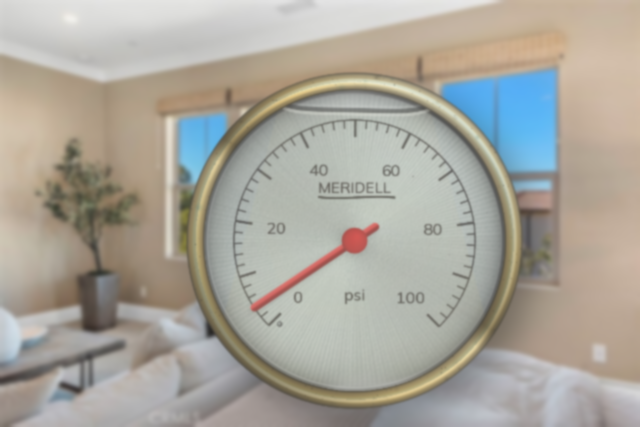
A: **4** psi
